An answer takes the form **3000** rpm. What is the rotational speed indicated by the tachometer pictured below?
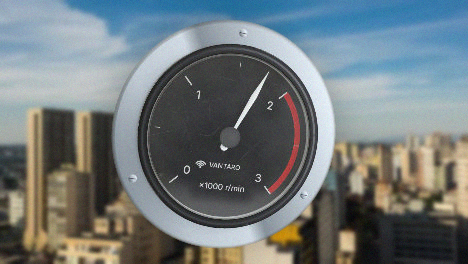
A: **1750** rpm
